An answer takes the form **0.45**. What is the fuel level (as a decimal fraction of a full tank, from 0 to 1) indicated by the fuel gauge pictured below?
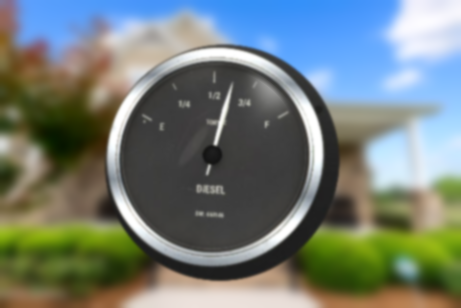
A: **0.625**
